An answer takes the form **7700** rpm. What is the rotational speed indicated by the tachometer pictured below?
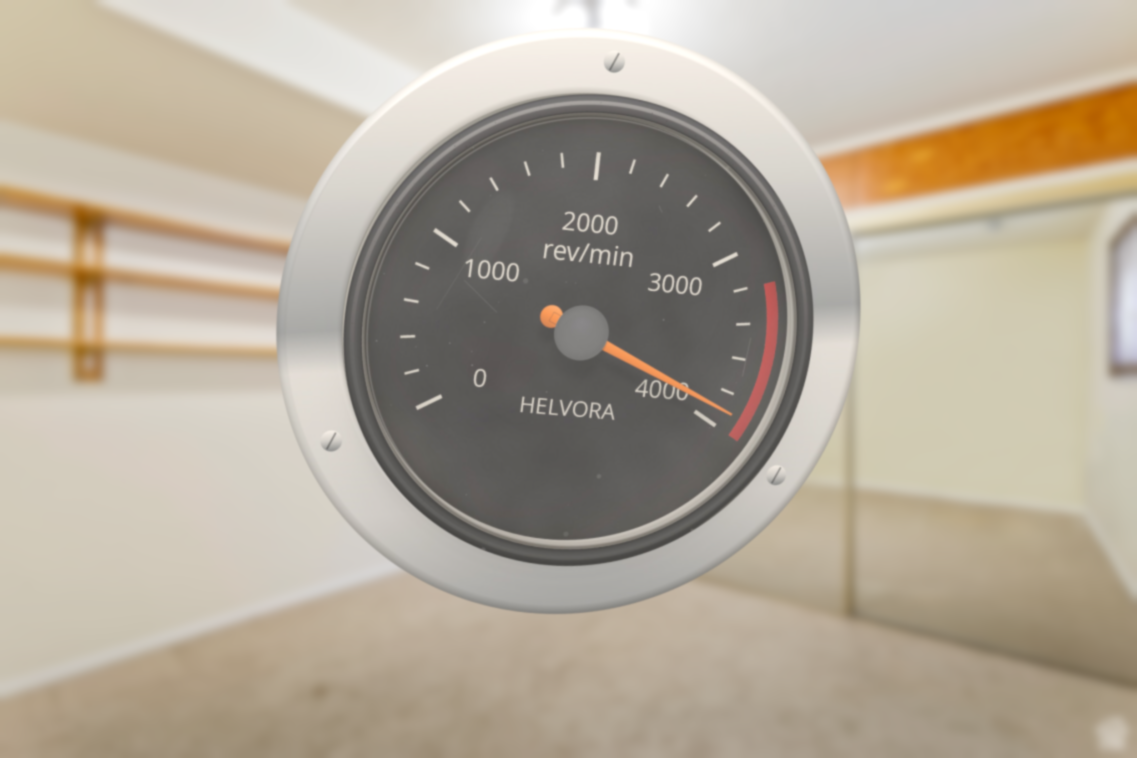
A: **3900** rpm
